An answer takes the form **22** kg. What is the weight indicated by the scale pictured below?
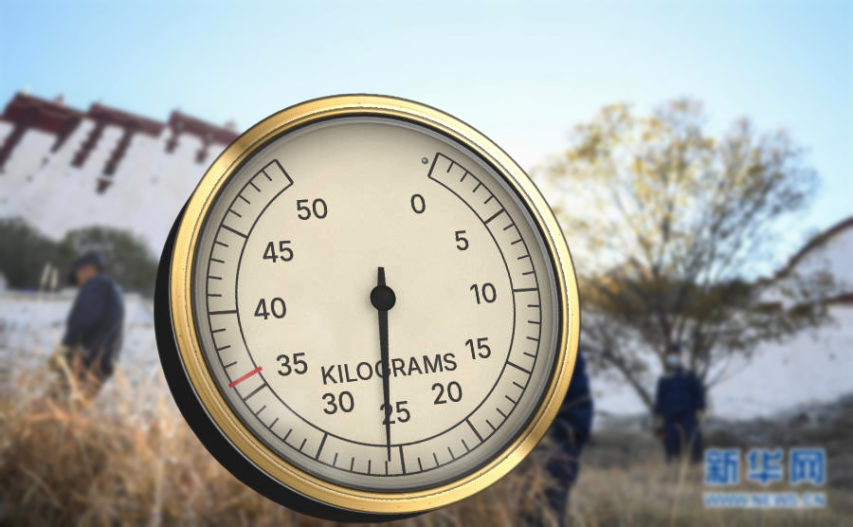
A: **26** kg
